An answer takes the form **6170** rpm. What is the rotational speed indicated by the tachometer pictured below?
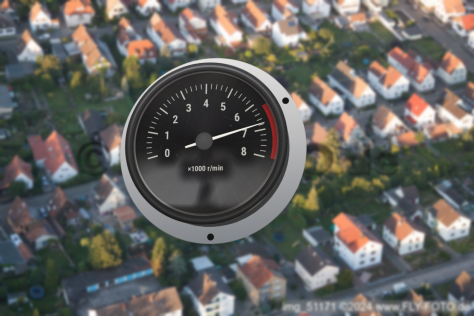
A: **6800** rpm
